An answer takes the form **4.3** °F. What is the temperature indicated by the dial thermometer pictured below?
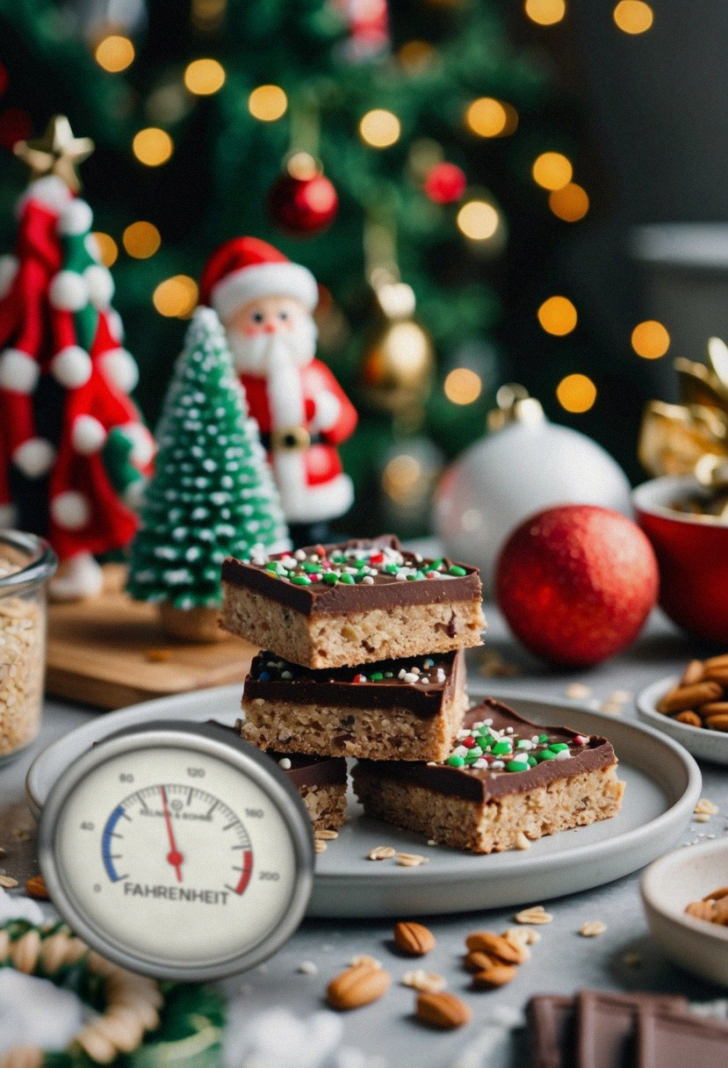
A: **100** °F
